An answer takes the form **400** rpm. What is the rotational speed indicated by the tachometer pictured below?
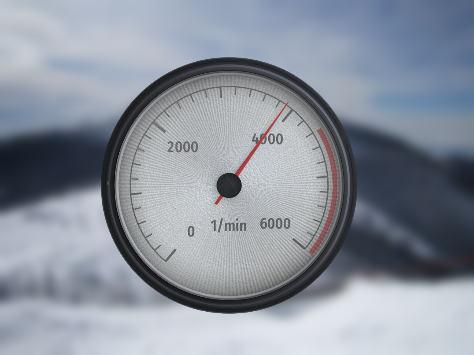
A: **3900** rpm
